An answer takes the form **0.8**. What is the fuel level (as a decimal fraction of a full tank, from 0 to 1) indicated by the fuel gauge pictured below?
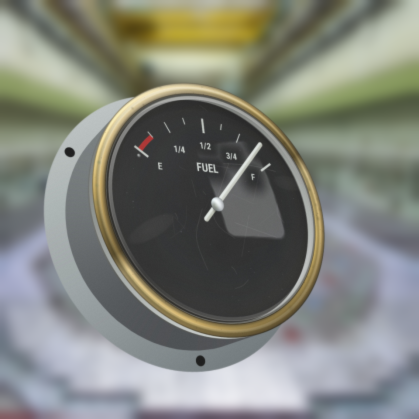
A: **0.875**
